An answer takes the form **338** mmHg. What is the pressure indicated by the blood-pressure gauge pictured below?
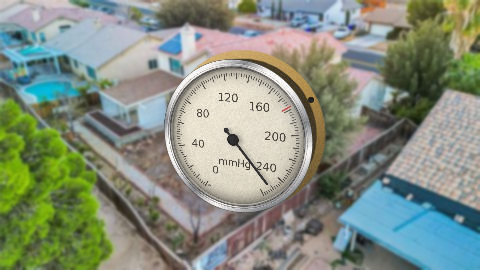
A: **250** mmHg
